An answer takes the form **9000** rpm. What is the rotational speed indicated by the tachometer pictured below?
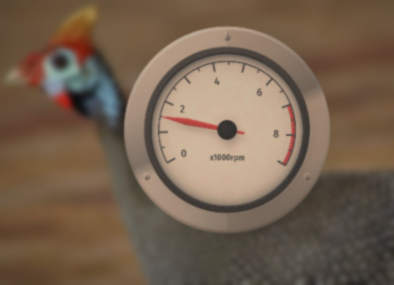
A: **1500** rpm
